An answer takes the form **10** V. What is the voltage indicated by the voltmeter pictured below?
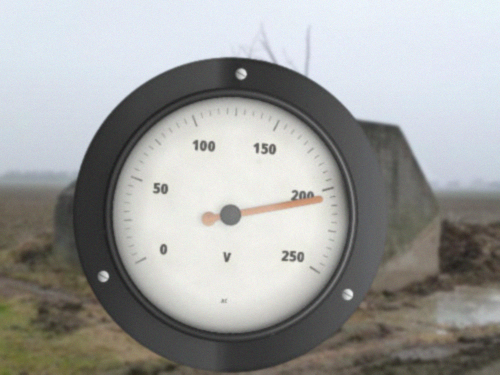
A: **205** V
